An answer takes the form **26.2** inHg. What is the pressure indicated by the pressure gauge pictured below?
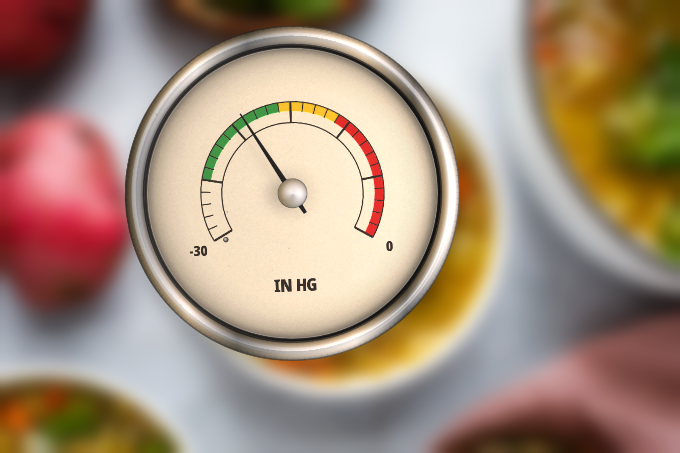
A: **-19** inHg
